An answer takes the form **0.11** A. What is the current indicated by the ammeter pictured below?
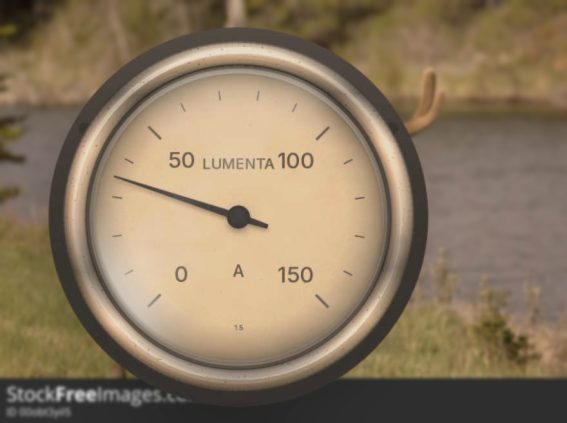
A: **35** A
